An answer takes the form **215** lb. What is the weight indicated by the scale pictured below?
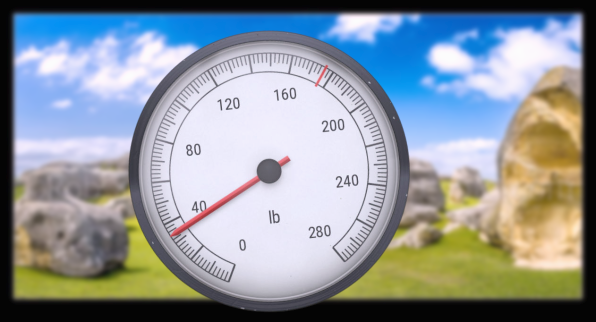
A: **34** lb
